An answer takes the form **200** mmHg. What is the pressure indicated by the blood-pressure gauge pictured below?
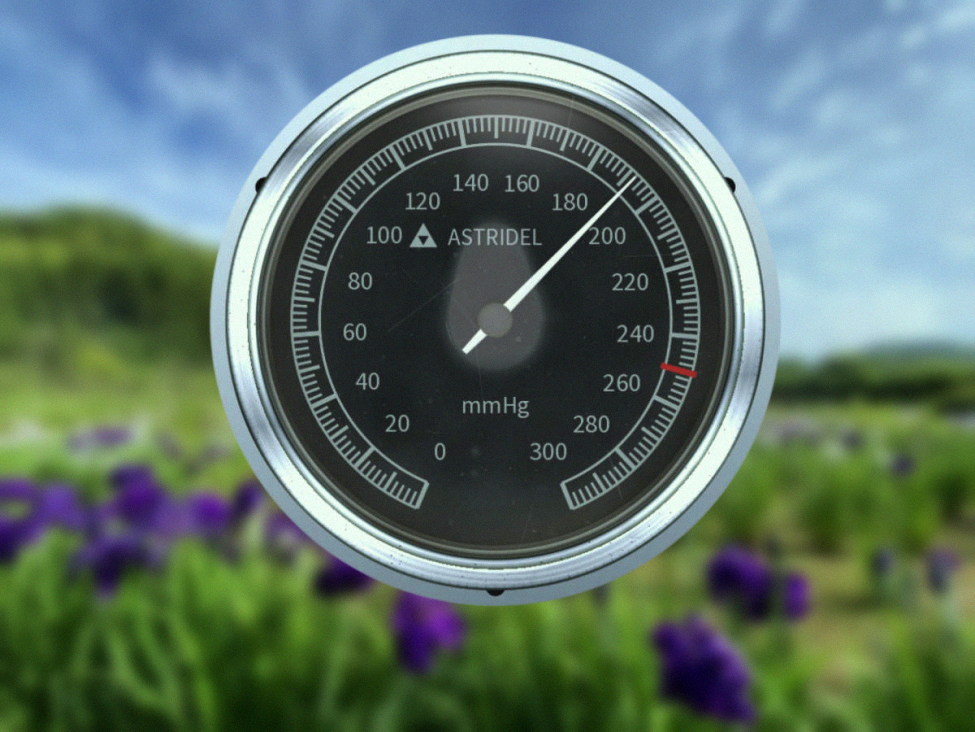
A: **192** mmHg
